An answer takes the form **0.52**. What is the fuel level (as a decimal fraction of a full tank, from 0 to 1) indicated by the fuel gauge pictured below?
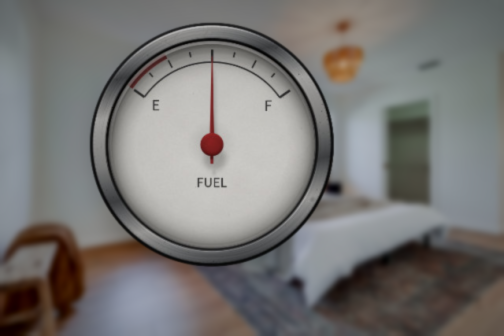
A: **0.5**
